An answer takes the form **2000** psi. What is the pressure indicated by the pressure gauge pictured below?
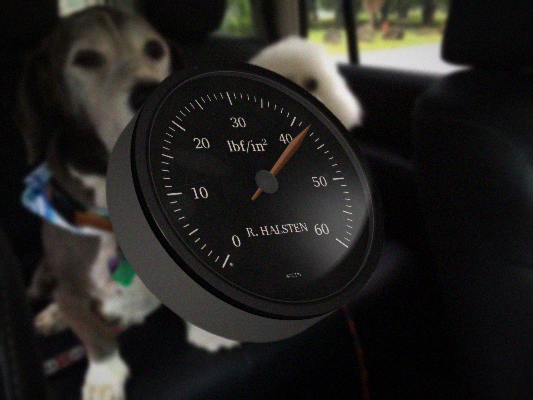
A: **42** psi
